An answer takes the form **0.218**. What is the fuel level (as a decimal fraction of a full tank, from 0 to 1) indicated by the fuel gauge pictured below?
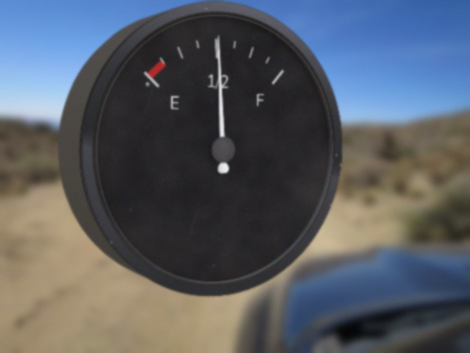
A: **0.5**
